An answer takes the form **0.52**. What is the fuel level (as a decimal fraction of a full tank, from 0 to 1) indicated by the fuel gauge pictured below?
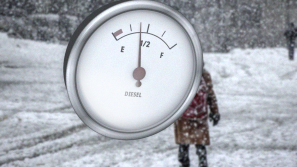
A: **0.375**
